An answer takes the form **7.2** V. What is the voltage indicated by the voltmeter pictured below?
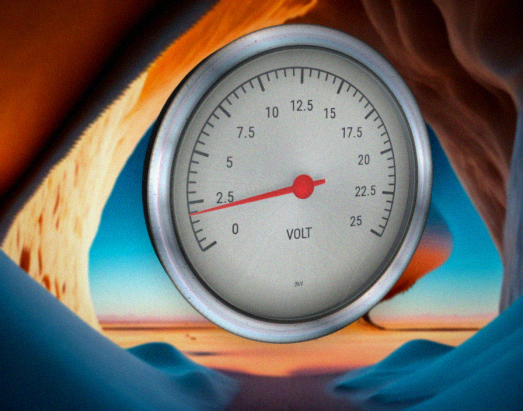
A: **2** V
